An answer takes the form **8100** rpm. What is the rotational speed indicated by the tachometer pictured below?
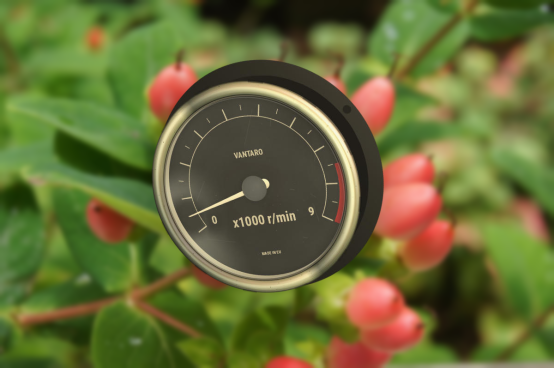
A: **500** rpm
